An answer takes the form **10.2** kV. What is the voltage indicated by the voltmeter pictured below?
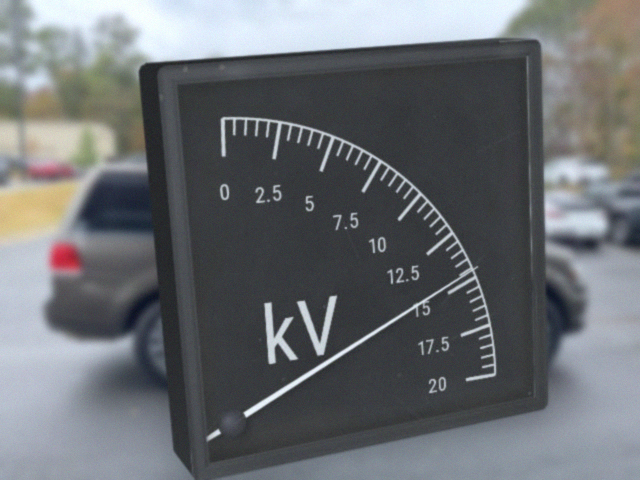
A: **14.5** kV
